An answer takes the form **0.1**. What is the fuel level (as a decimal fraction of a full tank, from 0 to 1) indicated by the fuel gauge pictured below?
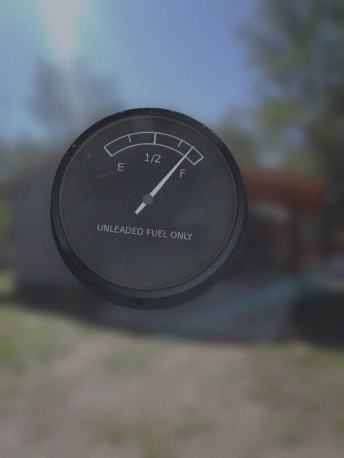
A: **0.875**
